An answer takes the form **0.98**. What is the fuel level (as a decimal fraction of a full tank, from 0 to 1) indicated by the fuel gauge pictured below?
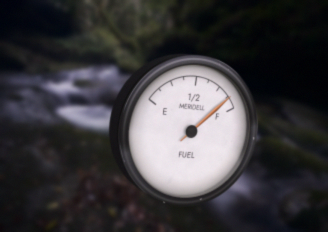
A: **0.875**
